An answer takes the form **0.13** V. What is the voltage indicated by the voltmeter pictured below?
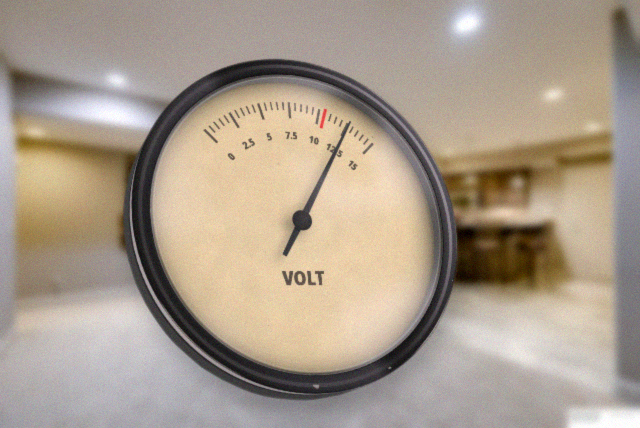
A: **12.5** V
